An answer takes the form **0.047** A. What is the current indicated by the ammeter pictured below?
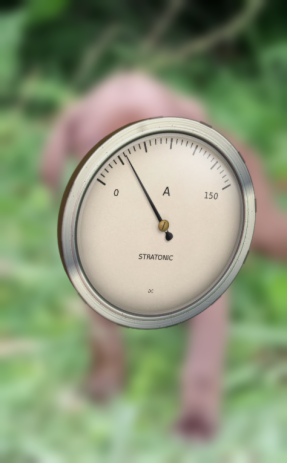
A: **30** A
